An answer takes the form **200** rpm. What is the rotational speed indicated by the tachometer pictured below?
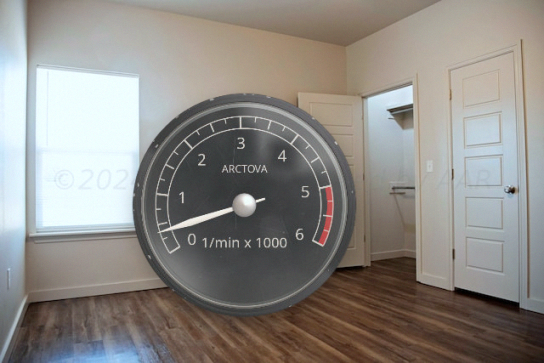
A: **375** rpm
